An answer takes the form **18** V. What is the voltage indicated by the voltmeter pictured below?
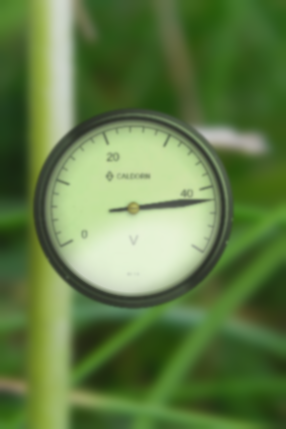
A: **42** V
